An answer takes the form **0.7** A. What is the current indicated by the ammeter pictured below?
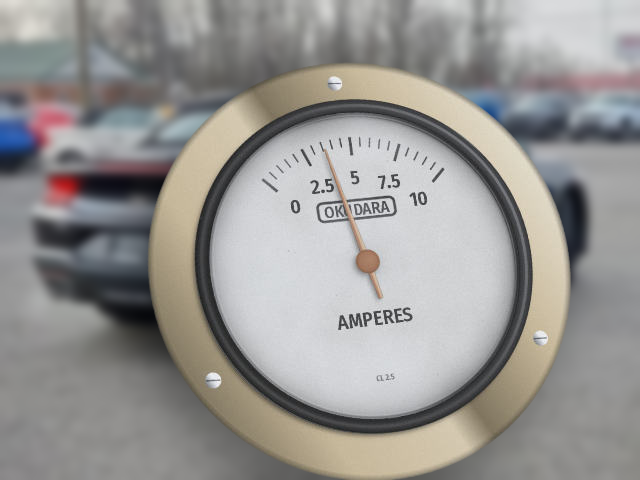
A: **3.5** A
